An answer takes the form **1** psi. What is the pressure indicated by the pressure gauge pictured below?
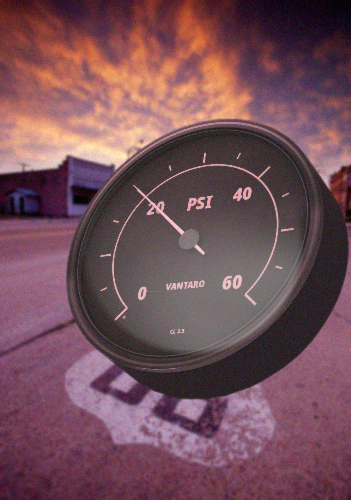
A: **20** psi
